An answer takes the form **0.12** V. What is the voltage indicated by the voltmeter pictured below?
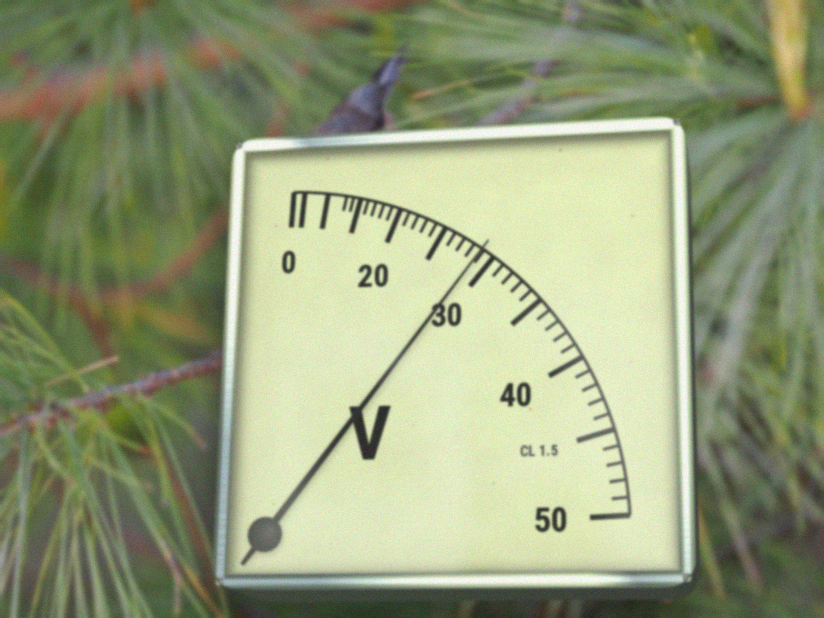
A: **29** V
